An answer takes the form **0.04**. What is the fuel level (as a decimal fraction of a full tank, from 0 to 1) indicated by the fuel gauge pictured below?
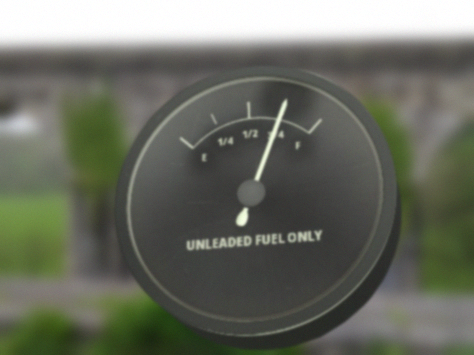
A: **0.75**
